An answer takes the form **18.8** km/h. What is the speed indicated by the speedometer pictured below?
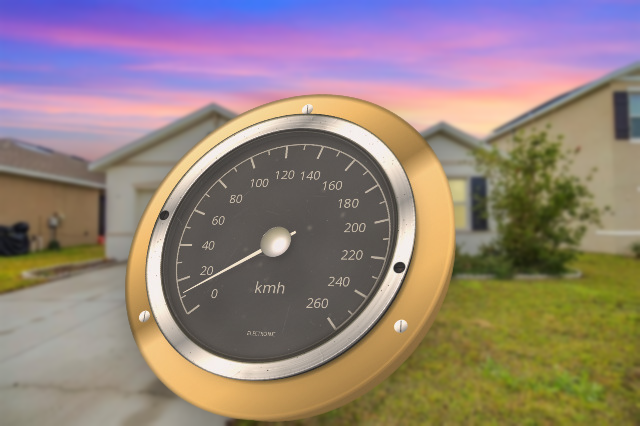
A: **10** km/h
